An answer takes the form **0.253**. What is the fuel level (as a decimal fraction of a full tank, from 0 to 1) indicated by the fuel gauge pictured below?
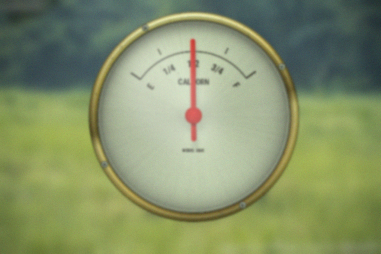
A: **0.5**
